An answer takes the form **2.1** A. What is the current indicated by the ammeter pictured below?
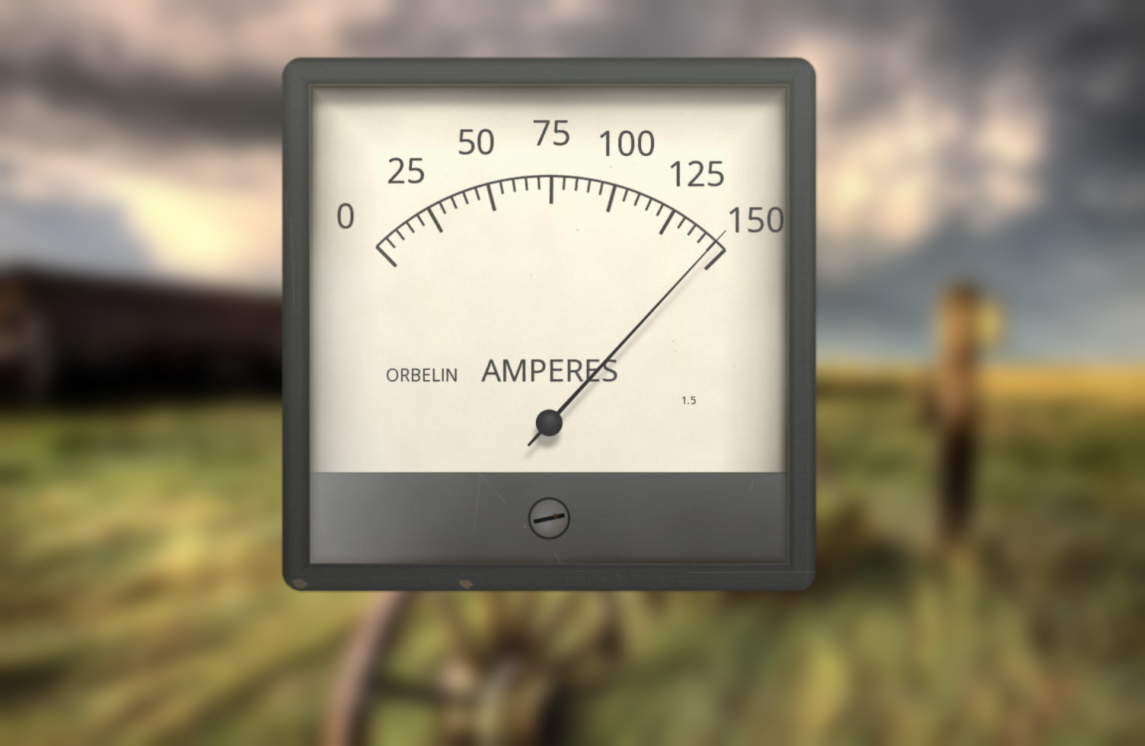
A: **145** A
